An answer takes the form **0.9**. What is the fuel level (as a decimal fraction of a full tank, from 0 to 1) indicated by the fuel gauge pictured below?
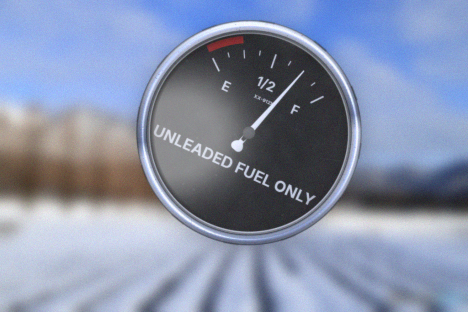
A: **0.75**
